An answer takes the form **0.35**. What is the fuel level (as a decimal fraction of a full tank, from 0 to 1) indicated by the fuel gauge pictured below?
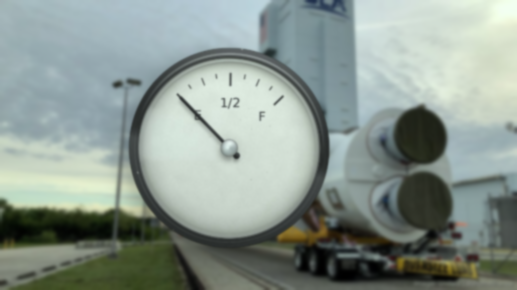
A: **0**
